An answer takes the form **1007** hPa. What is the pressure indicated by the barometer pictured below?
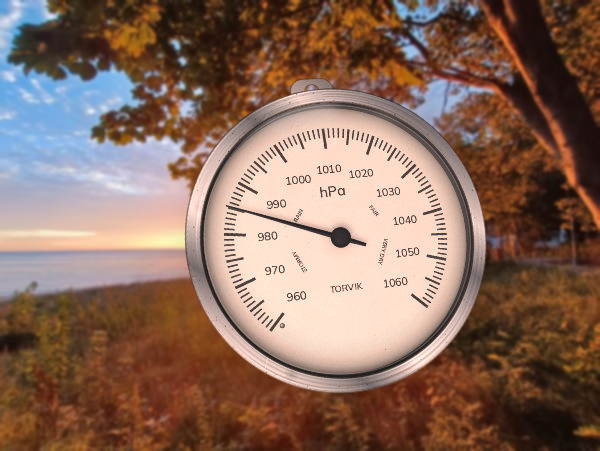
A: **985** hPa
